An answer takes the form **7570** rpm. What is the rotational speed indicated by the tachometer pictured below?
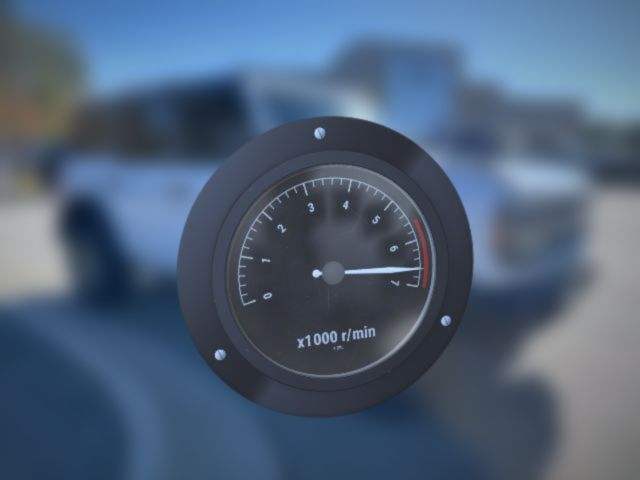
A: **6600** rpm
